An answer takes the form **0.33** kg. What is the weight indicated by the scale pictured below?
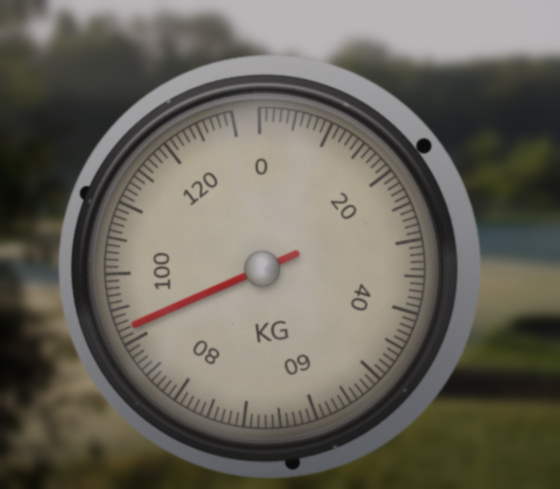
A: **92** kg
